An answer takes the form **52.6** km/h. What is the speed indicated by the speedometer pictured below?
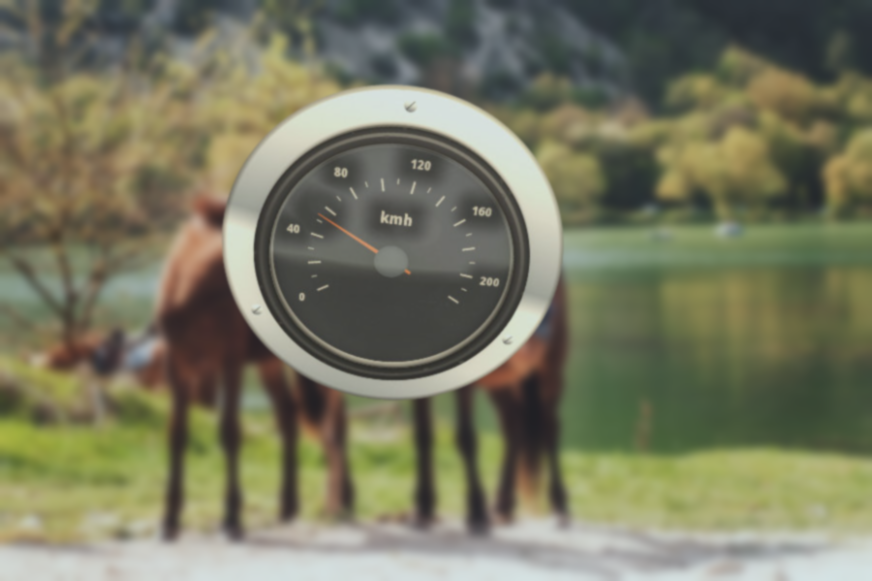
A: **55** km/h
